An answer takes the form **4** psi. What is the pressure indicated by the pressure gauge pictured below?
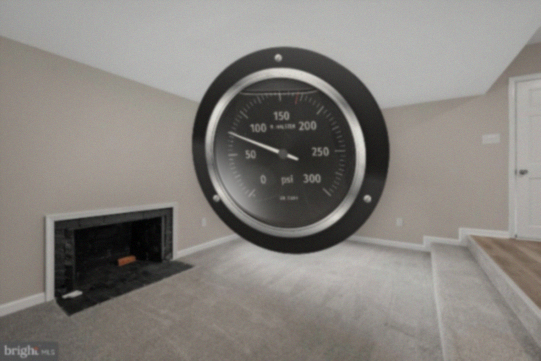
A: **75** psi
